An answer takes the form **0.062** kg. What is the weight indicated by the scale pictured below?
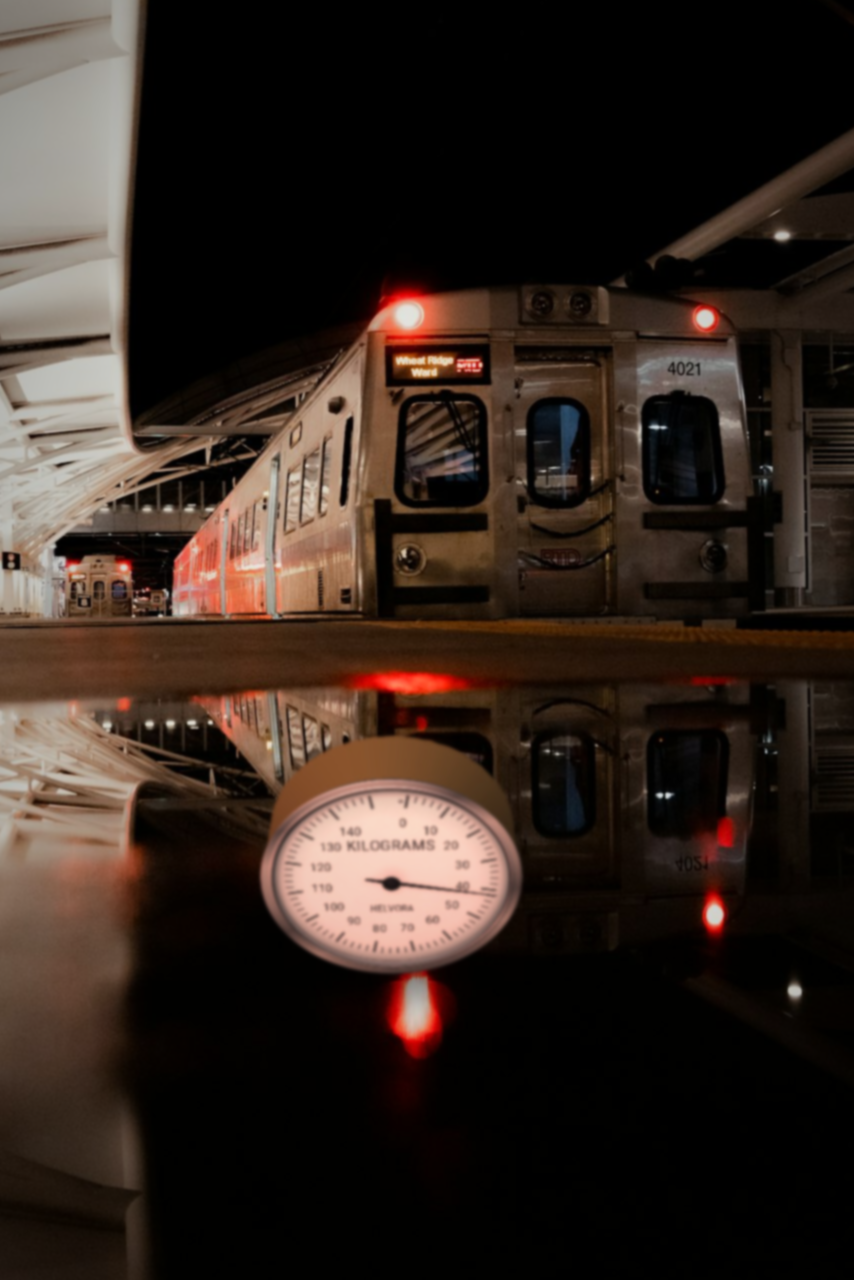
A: **40** kg
